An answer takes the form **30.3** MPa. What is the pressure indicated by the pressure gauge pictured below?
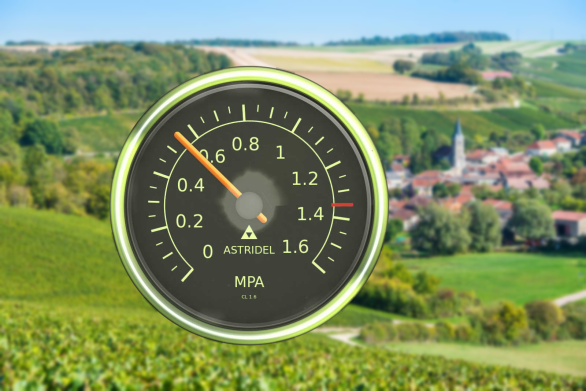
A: **0.55** MPa
